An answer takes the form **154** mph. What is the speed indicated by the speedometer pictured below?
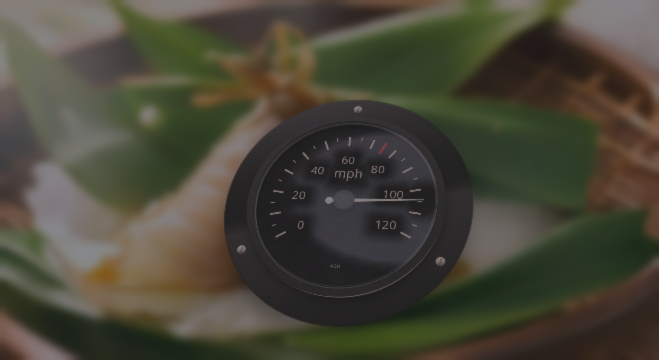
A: **105** mph
